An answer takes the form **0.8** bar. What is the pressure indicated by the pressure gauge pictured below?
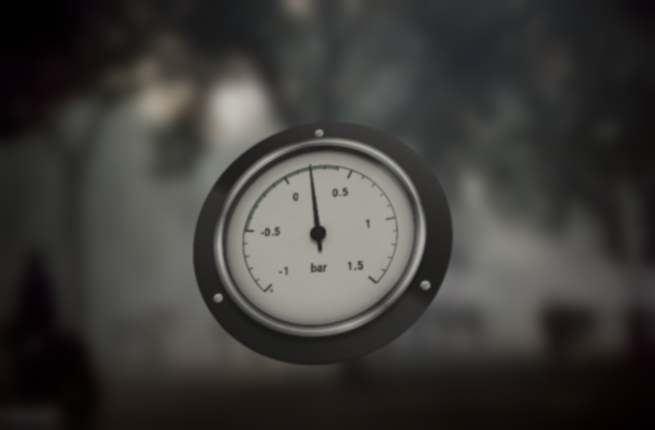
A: **0.2** bar
